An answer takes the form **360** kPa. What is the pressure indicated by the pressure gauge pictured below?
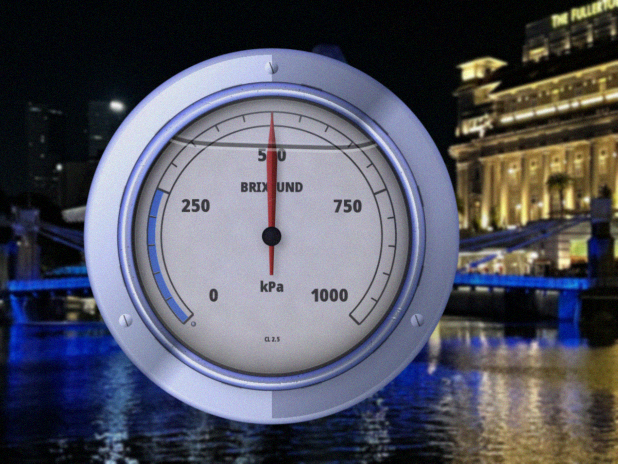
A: **500** kPa
